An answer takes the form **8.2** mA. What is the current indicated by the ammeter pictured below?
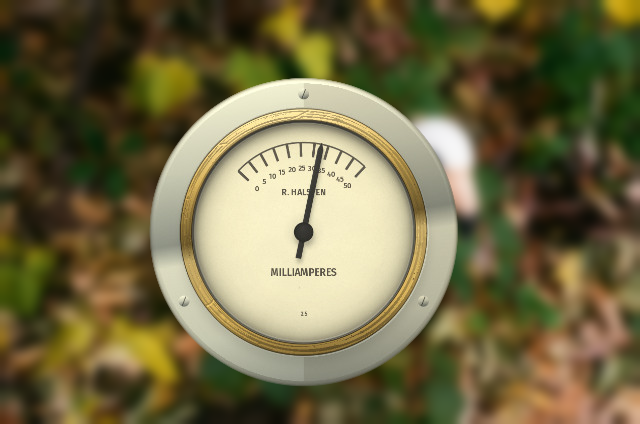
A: **32.5** mA
